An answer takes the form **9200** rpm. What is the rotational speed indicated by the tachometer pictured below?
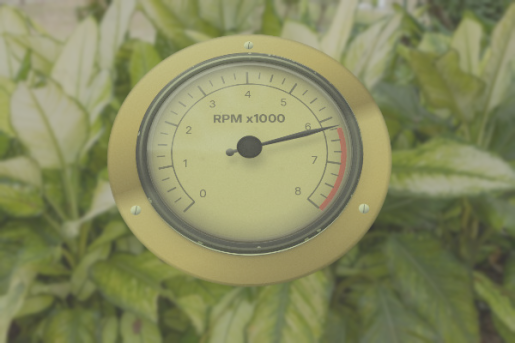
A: **6250** rpm
